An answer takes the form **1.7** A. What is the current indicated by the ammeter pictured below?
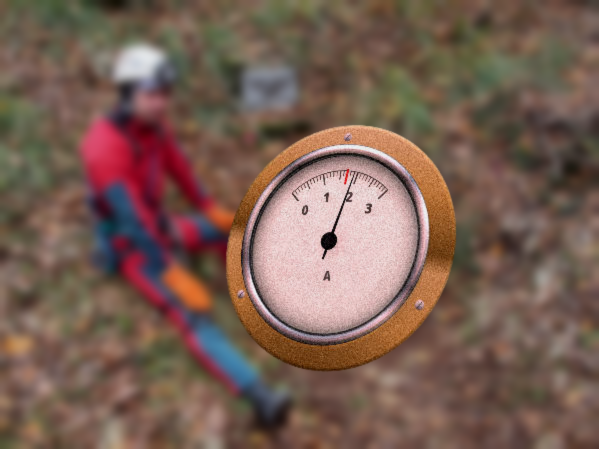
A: **2** A
